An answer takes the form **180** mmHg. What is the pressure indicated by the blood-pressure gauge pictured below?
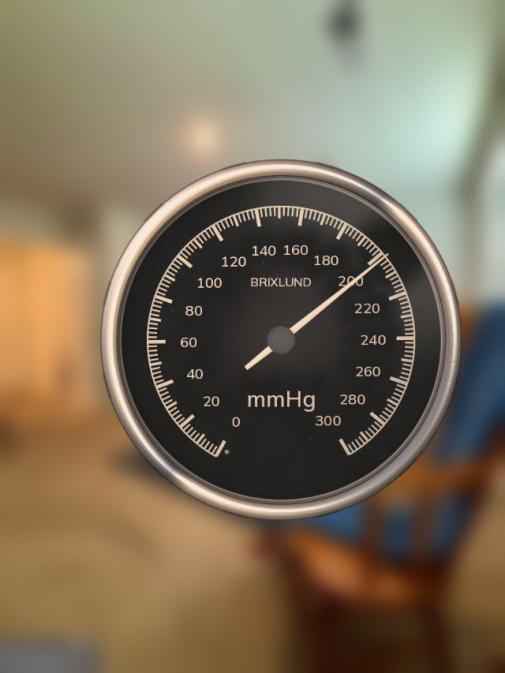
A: **202** mmHg
